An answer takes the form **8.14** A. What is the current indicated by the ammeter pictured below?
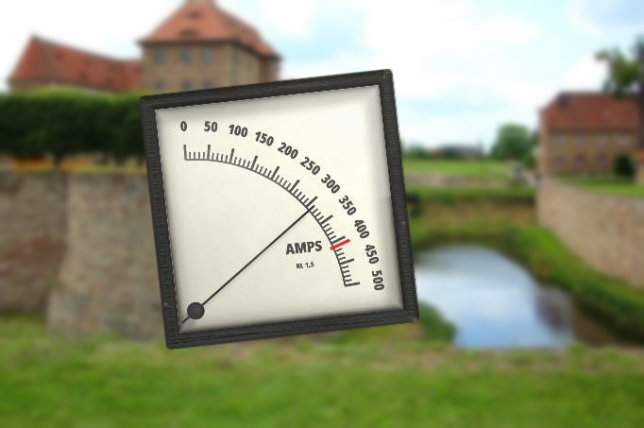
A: **310** A
